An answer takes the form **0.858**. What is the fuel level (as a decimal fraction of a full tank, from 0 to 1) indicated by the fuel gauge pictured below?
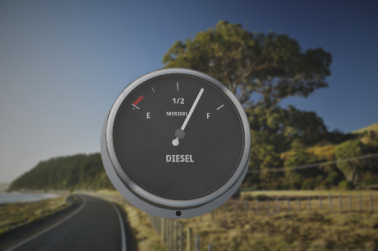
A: **0.75**
